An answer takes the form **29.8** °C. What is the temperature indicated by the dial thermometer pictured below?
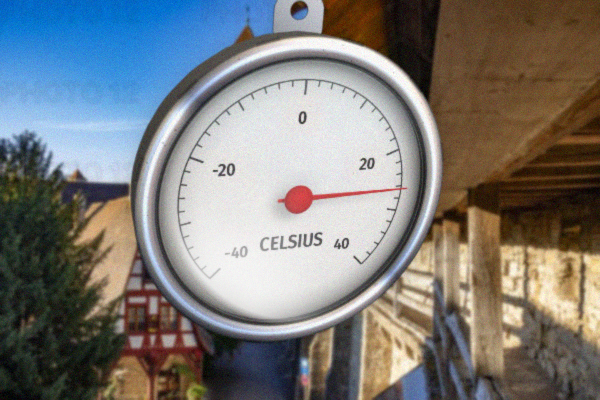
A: **26** °C
